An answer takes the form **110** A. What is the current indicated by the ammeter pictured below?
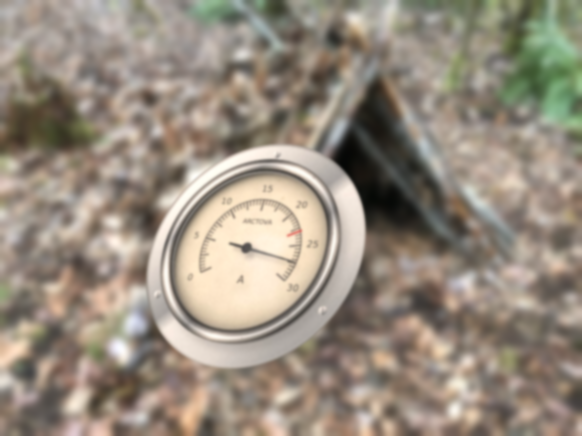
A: **27.5** A
